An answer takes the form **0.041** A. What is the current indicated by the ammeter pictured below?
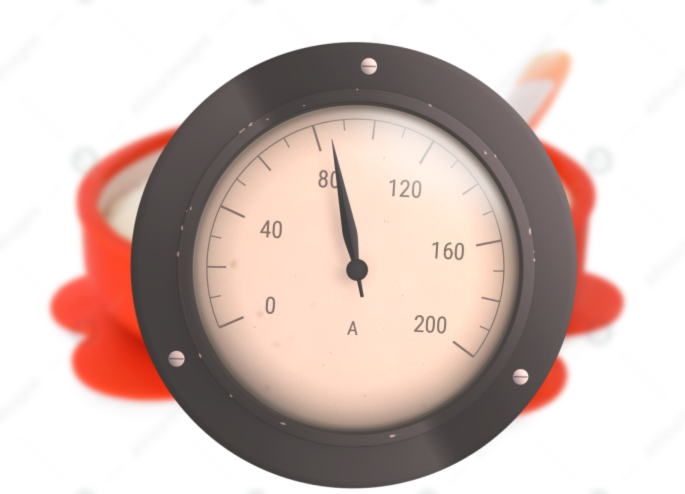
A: **85** A
